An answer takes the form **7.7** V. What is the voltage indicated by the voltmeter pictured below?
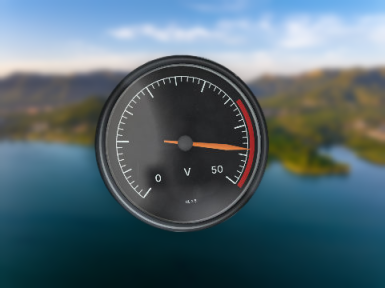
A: **44** V
